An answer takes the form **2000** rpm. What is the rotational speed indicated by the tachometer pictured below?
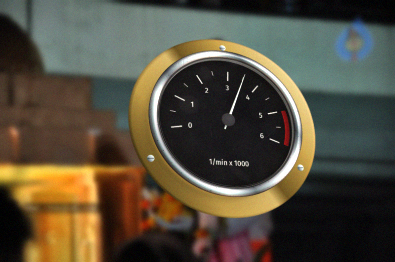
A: **3500** rpm
